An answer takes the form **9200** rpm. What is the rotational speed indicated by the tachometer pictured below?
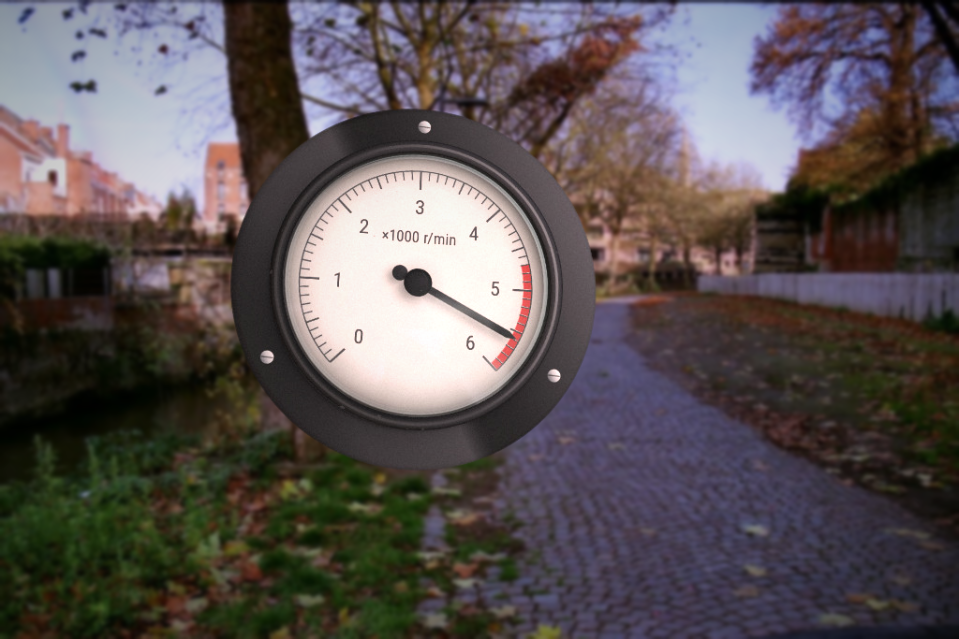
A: **5600** rpm
